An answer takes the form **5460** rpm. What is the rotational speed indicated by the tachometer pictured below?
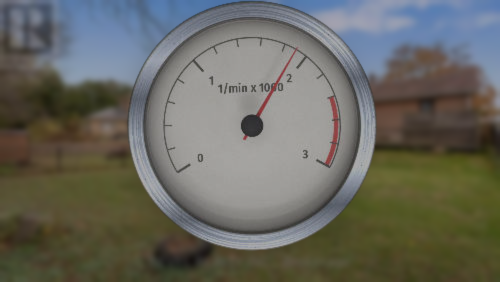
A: **1900** rpm
